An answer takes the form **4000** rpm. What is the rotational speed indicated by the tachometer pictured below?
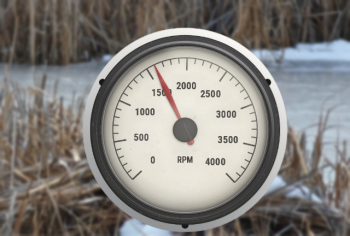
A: **1600** rpm
